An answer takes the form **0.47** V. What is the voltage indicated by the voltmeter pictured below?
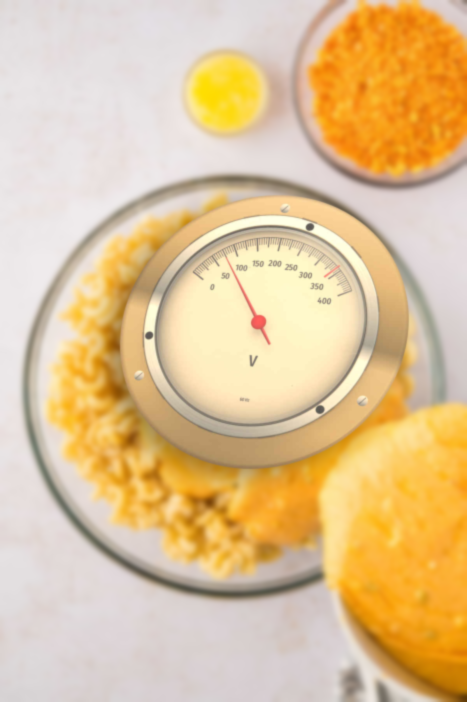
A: **75** V
